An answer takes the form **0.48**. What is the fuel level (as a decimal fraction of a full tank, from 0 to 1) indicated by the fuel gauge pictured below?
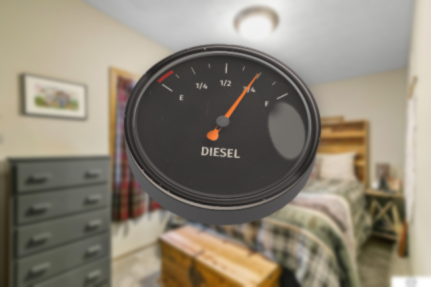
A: **0.75**
